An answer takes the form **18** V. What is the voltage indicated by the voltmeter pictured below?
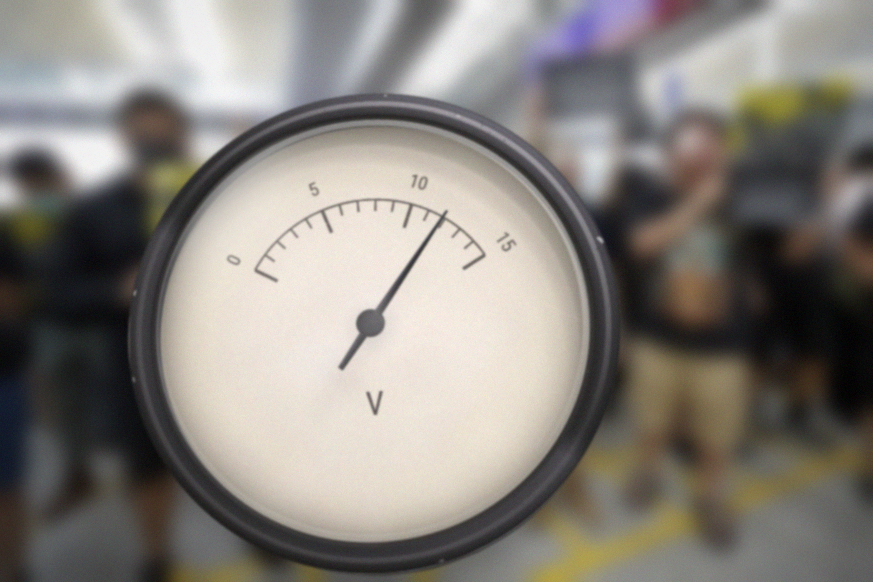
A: **12** V
